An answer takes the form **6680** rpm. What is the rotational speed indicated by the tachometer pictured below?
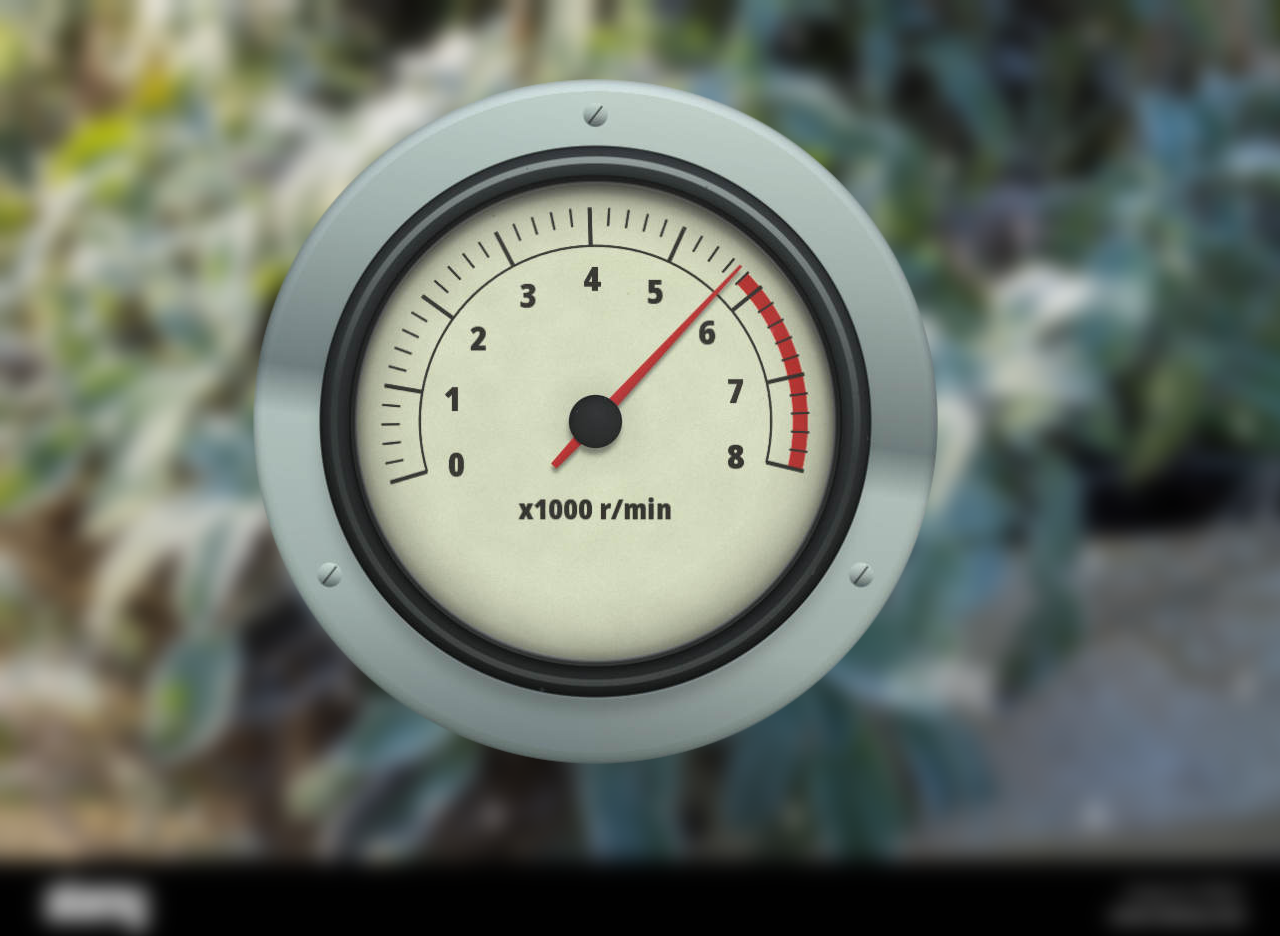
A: **5700** rpm
